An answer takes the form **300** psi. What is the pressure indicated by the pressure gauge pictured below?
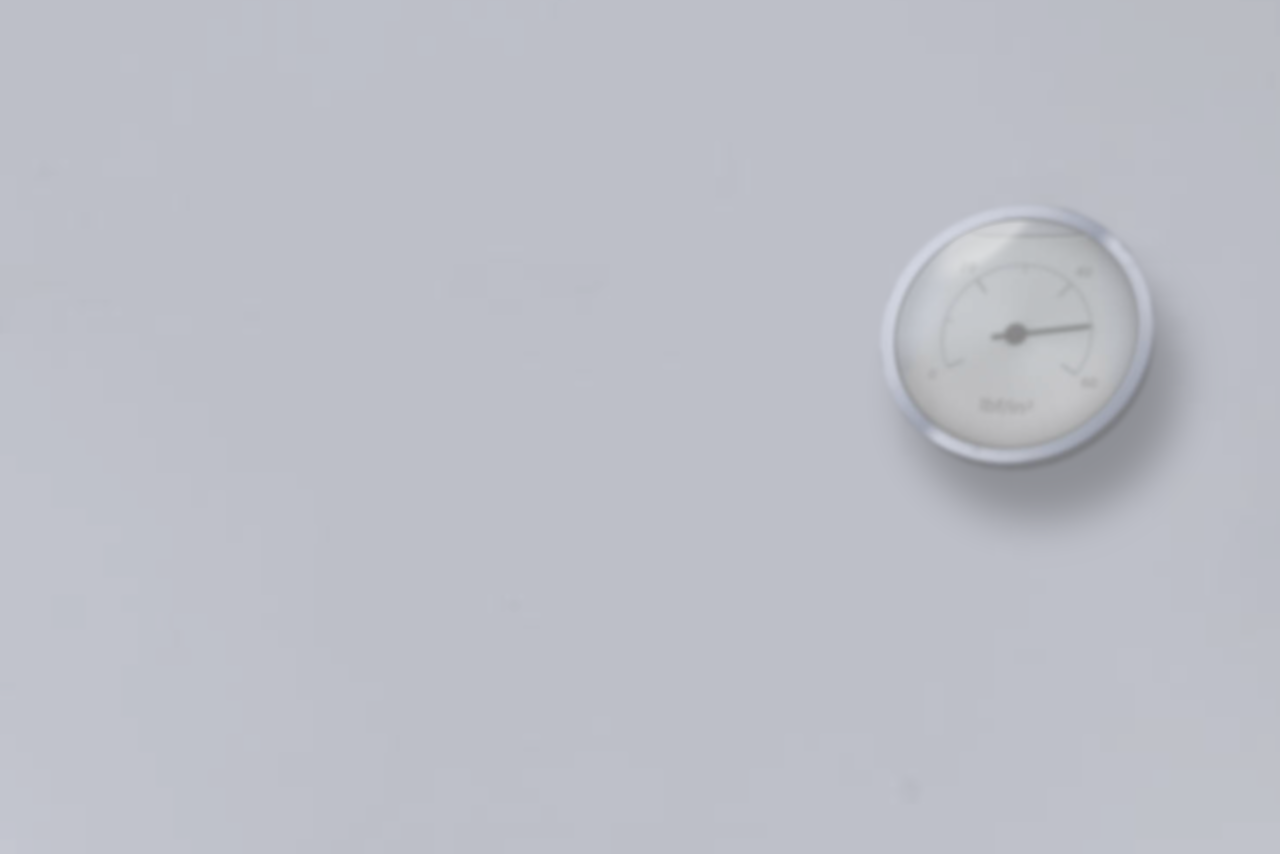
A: **50** psi
